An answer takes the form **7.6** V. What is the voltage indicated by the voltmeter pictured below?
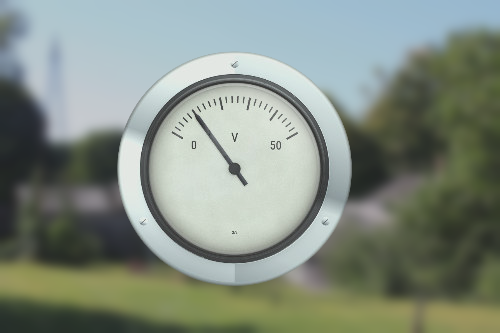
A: **10** V
